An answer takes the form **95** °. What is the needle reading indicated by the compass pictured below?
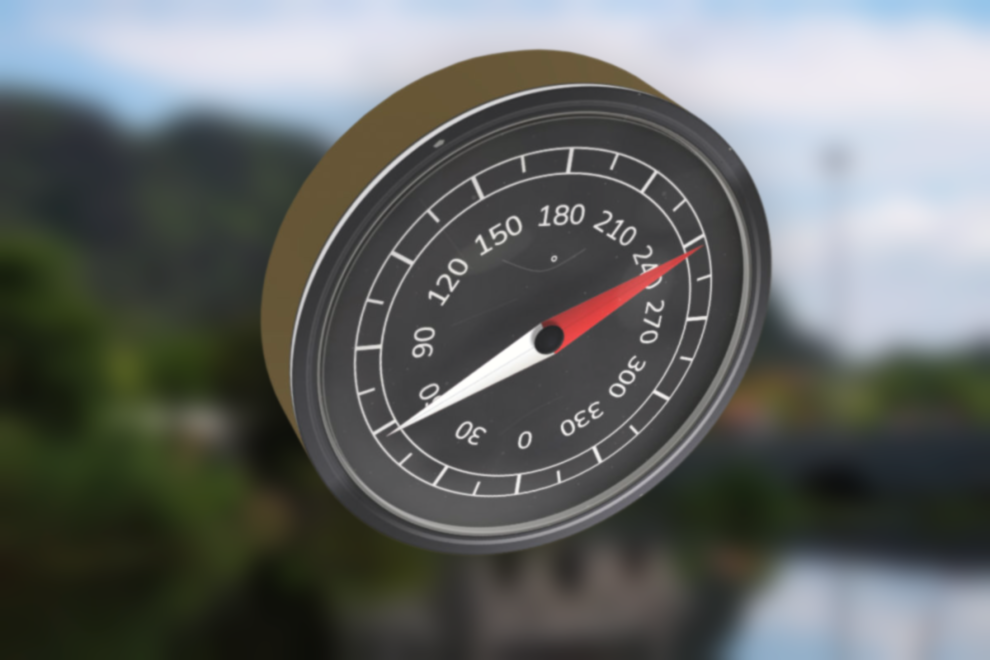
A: **240** °
